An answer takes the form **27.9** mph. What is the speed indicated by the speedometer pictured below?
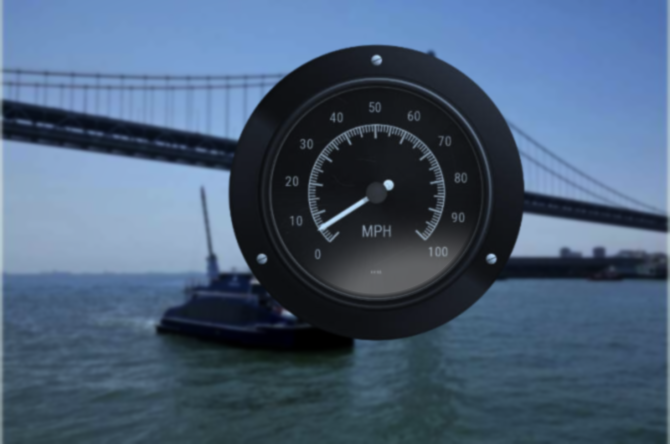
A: **5** mph
